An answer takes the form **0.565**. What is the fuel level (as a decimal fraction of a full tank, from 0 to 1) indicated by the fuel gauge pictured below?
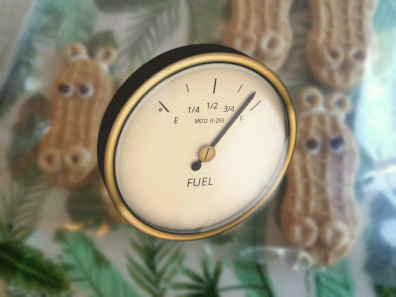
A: **0.875**
